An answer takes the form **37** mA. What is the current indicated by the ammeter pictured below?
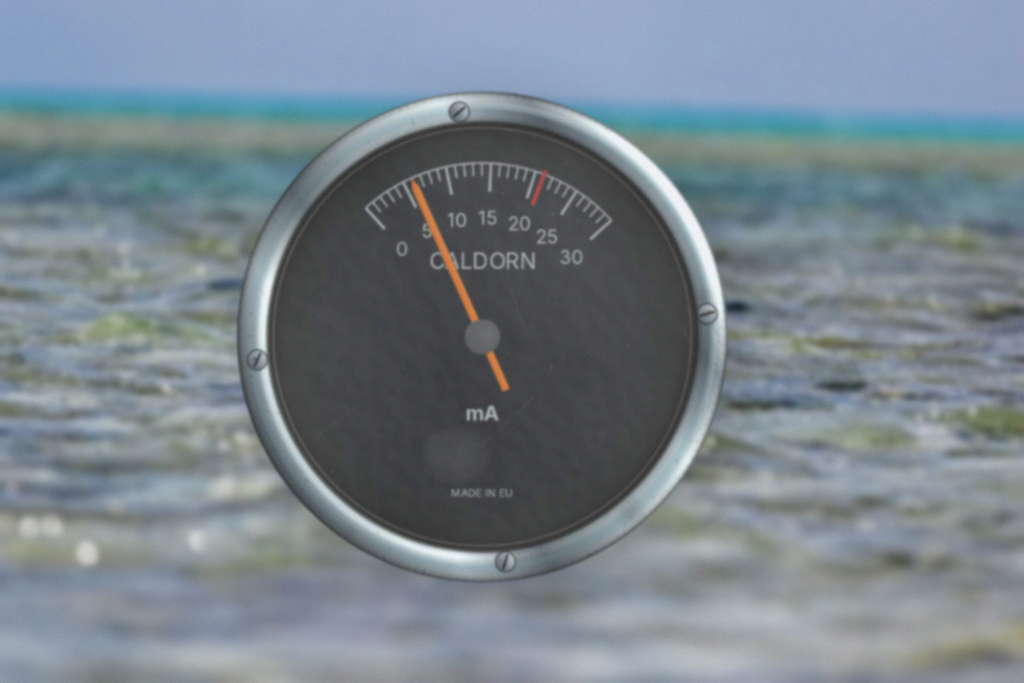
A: **6** mA
